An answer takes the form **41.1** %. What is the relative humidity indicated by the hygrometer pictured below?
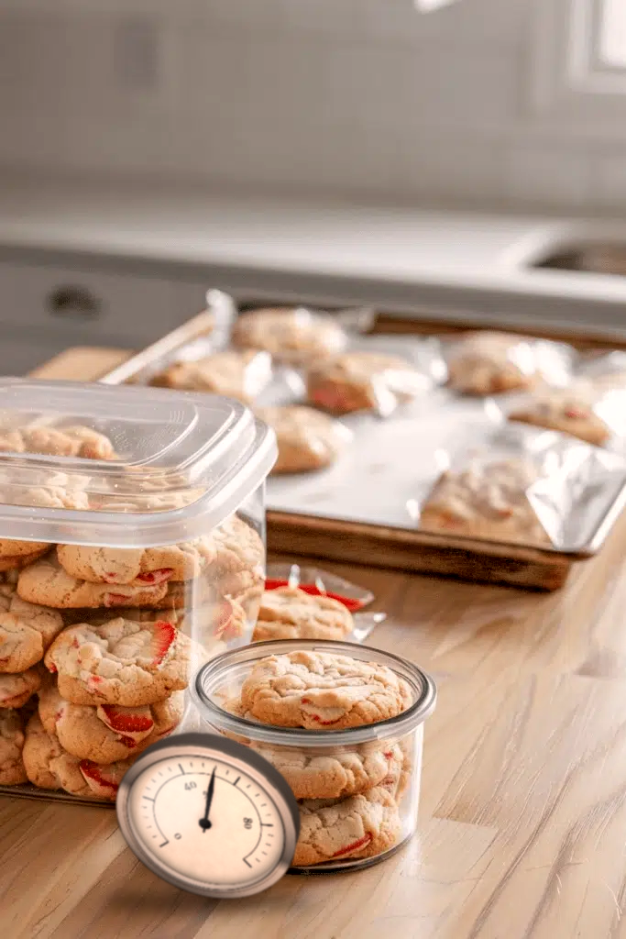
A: **52** %
